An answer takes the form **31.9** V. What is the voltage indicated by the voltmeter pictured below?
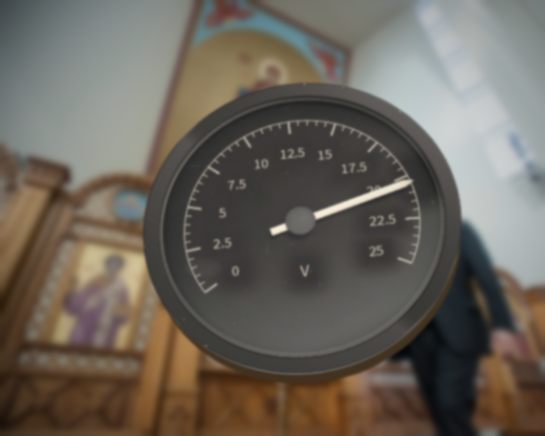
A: **20.5** V
